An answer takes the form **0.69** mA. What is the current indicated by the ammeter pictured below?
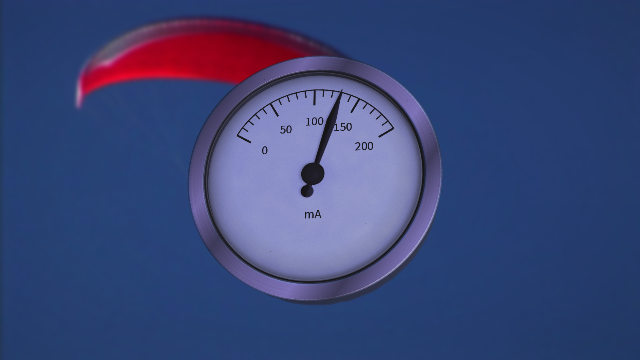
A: **130** mA
